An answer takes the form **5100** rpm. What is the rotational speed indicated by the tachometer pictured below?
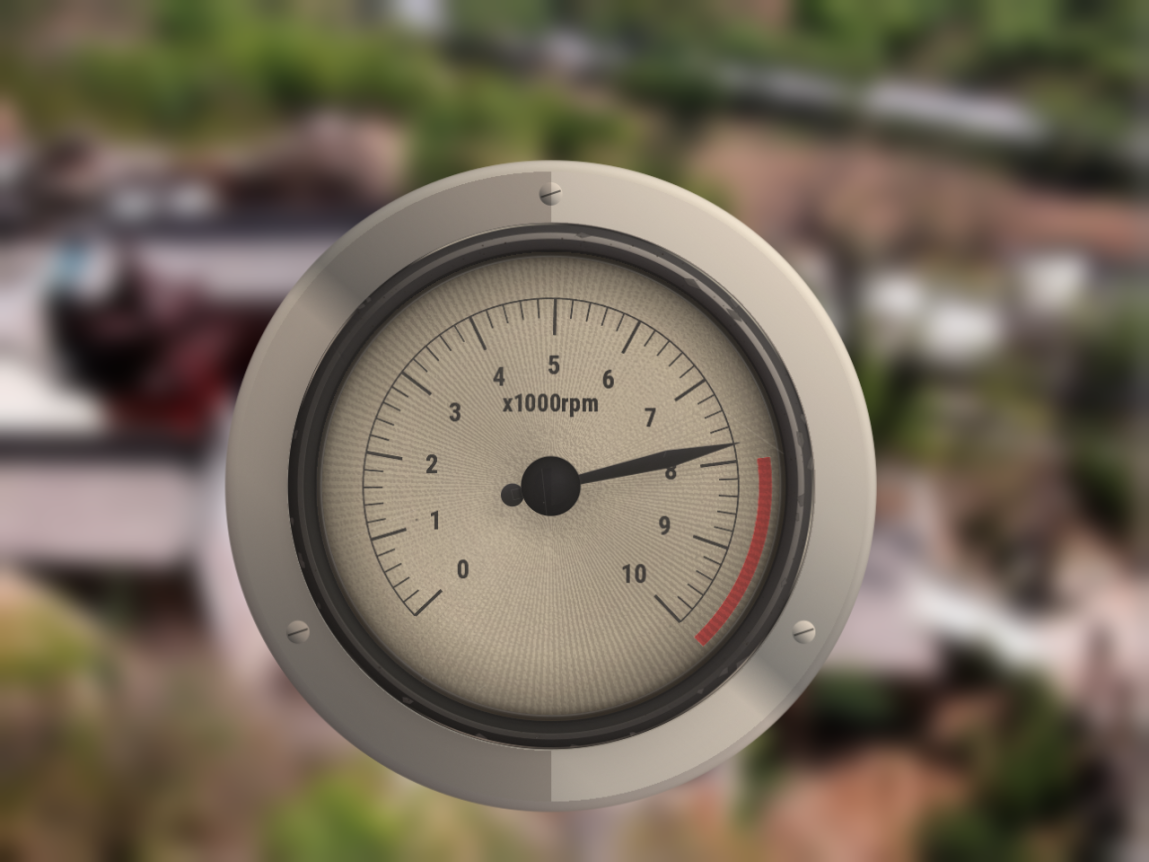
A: **7800** rpm
